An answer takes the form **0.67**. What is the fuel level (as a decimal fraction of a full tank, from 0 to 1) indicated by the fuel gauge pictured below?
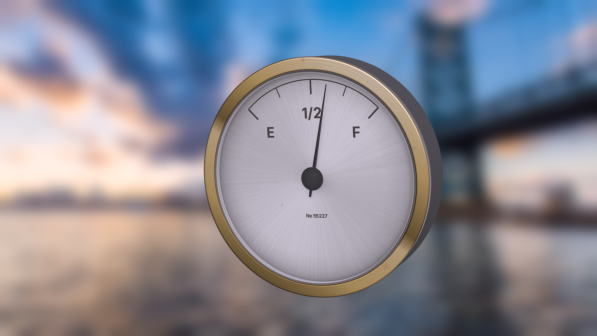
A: **0.625**
